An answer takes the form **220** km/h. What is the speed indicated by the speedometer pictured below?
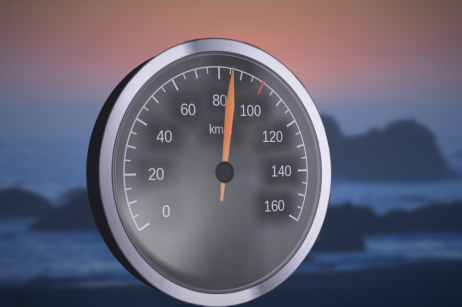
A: **85** km/h
